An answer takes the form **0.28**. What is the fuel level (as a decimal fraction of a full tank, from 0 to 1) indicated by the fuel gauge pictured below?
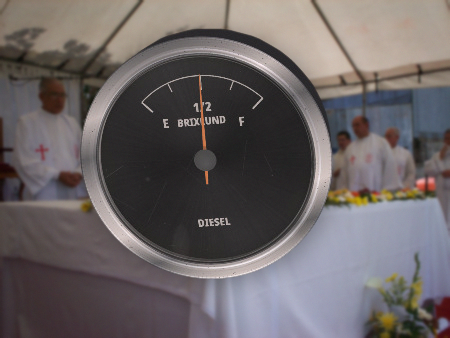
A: **0.5**
